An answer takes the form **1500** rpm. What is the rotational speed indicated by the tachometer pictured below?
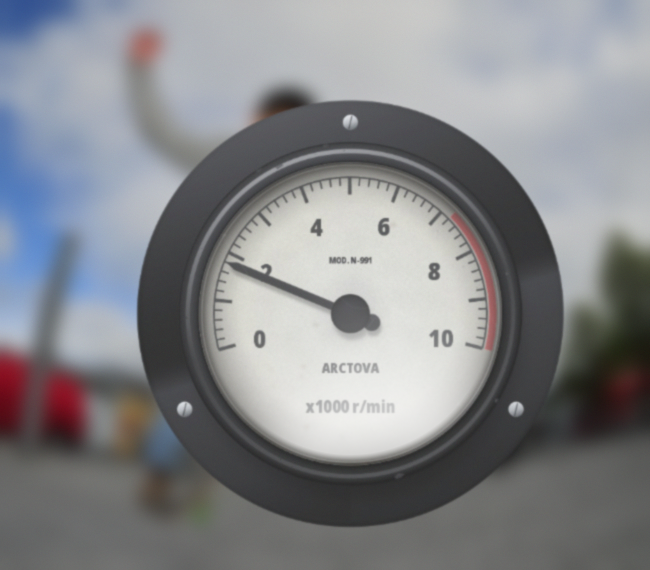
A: **1800** rpm
